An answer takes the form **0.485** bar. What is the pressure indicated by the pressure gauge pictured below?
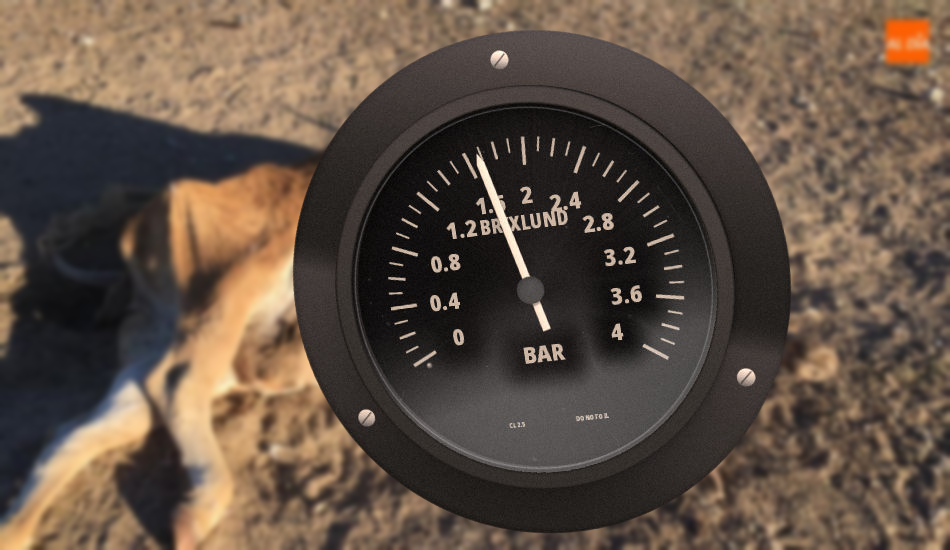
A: **1.7** bar
